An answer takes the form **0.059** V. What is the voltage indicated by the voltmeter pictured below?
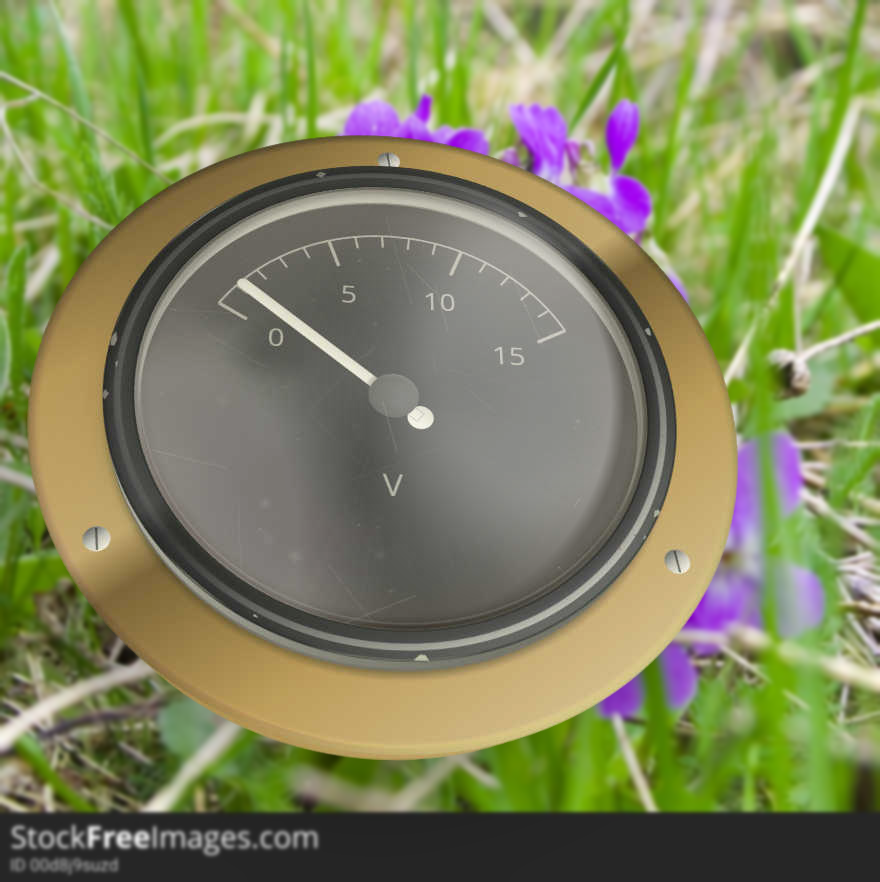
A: **1** V
